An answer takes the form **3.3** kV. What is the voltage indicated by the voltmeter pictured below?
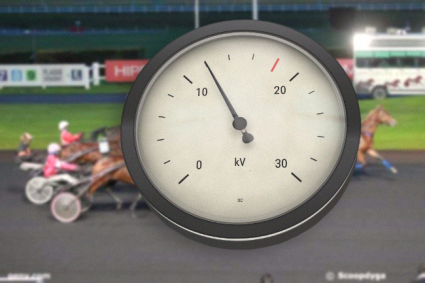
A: **12** kV
